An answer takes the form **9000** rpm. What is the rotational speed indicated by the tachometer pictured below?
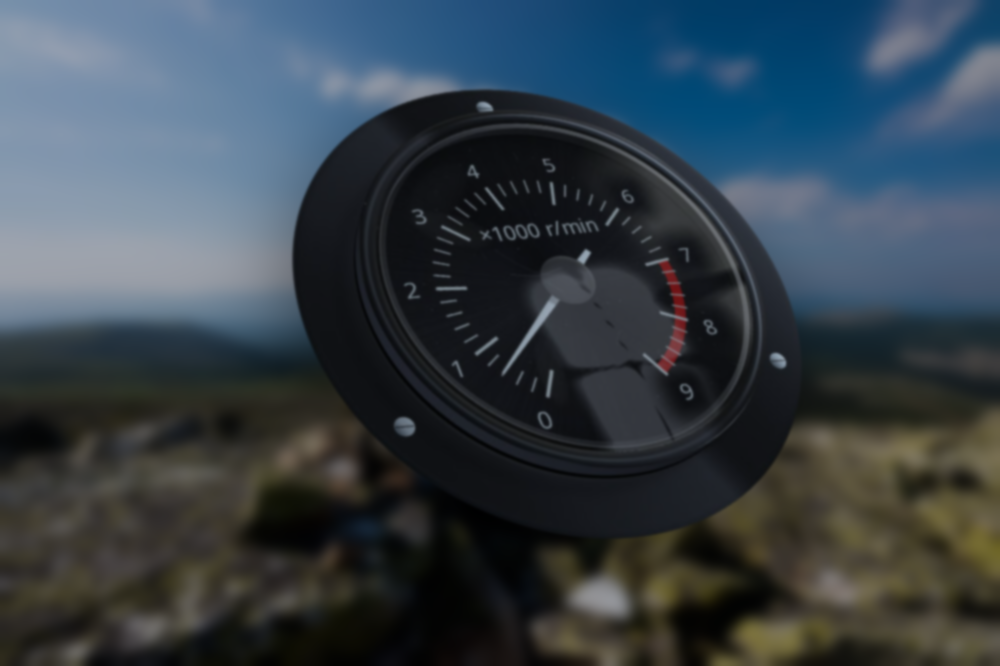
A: **600** rpm
